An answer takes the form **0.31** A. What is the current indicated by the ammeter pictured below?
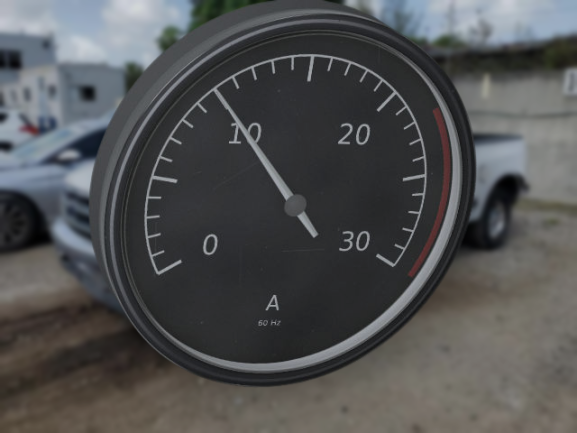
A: **10** A
